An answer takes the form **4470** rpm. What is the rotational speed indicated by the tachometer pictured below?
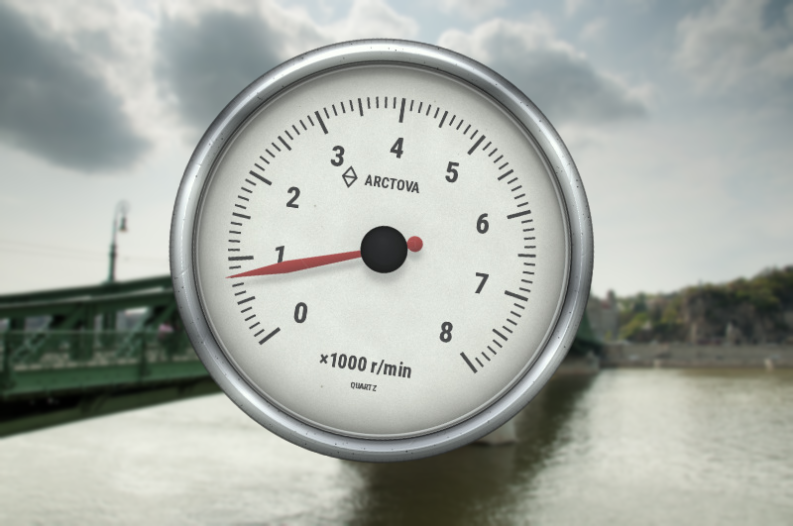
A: **800** rpm
